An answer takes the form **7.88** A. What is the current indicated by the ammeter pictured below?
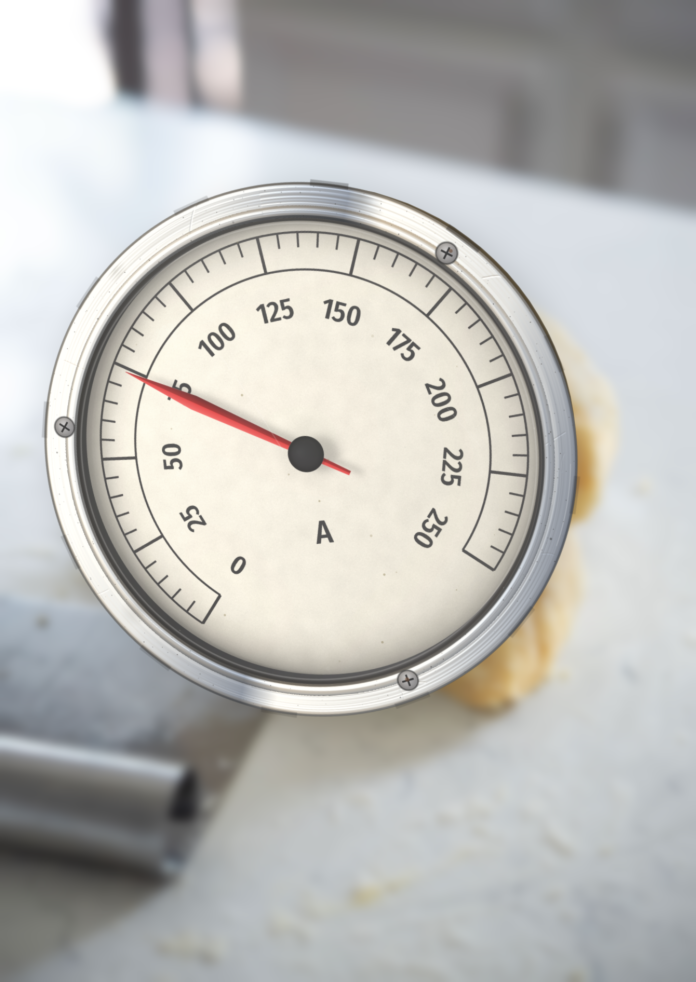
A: **75** A
